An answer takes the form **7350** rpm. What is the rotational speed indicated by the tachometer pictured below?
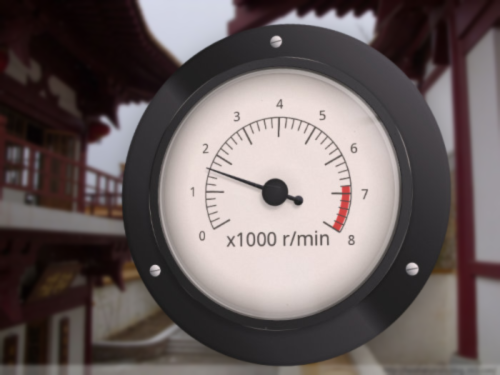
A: **1600** rpm
